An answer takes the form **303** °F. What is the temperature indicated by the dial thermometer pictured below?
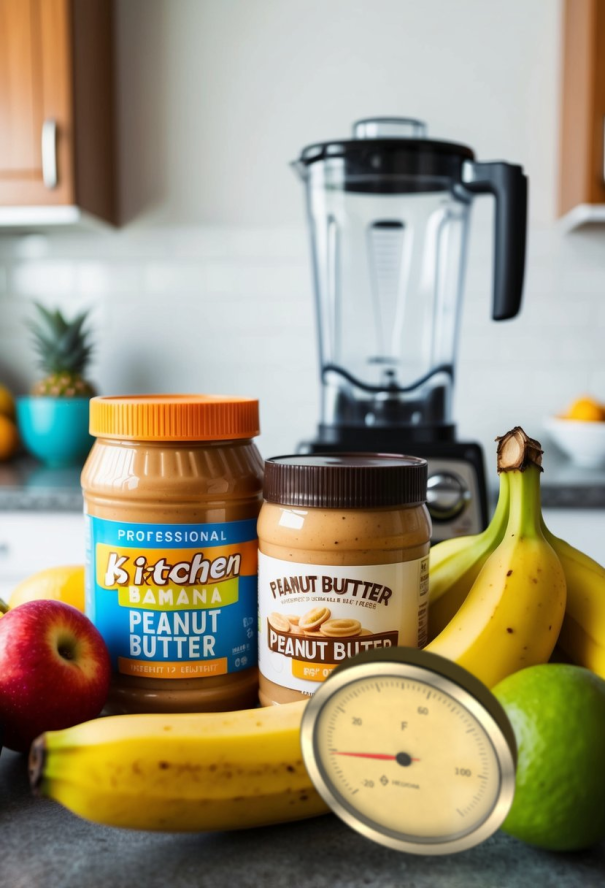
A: **0** °F
